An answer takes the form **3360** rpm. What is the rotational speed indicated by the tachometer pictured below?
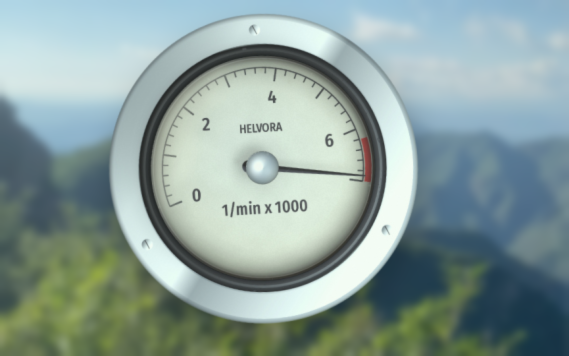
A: **6900** rpm
